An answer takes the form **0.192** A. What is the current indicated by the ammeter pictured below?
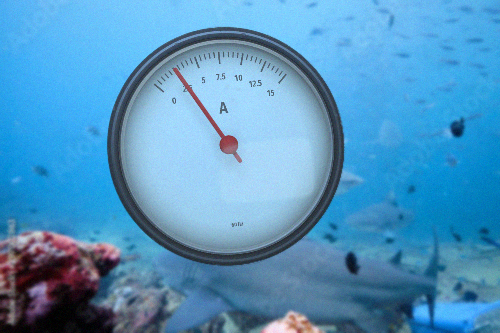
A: **2.5** A
